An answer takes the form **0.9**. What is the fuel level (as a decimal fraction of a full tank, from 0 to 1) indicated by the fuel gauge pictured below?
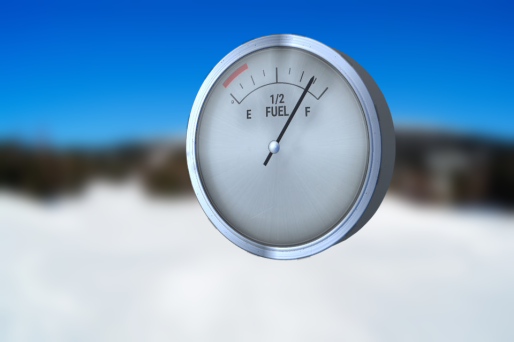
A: **0.875**
